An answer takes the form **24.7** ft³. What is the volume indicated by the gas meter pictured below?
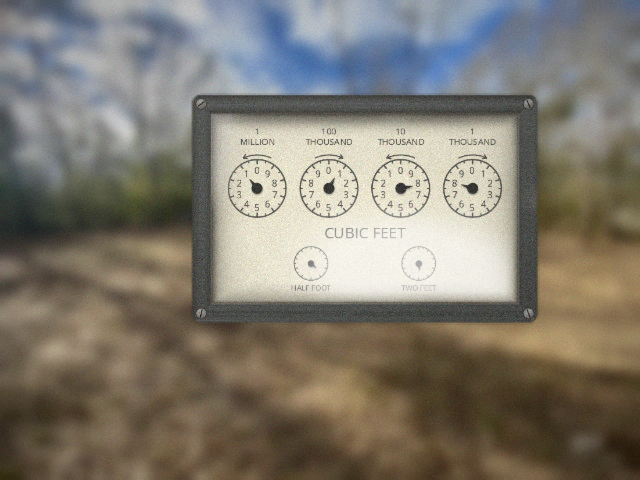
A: **107800** ft³
